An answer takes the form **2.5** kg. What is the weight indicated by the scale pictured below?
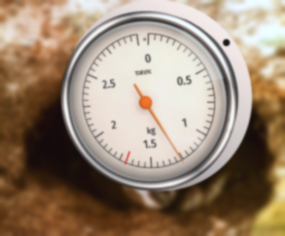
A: **1.25** kg
